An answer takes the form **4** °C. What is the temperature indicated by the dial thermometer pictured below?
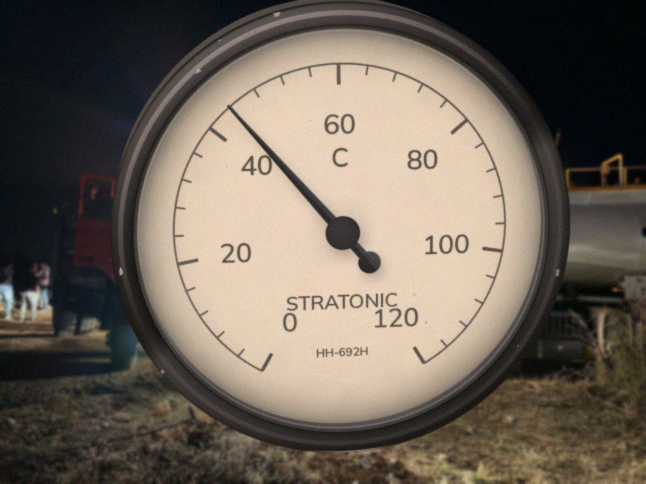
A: **44** °C
